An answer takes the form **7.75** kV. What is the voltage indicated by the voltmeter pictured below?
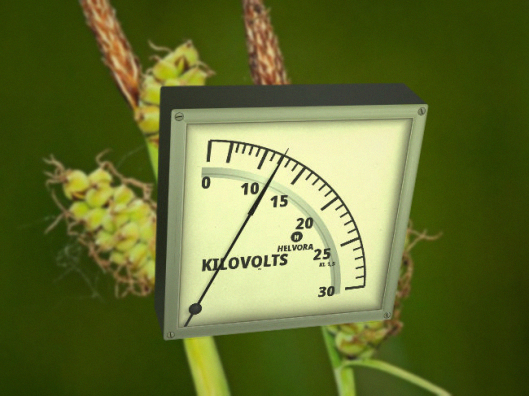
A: **12** kV
